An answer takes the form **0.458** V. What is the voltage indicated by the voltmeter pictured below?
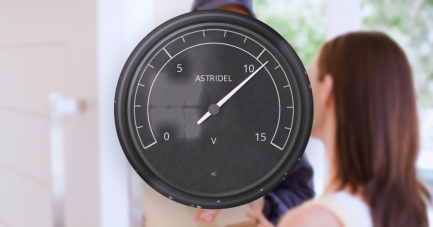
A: **10.5** V
